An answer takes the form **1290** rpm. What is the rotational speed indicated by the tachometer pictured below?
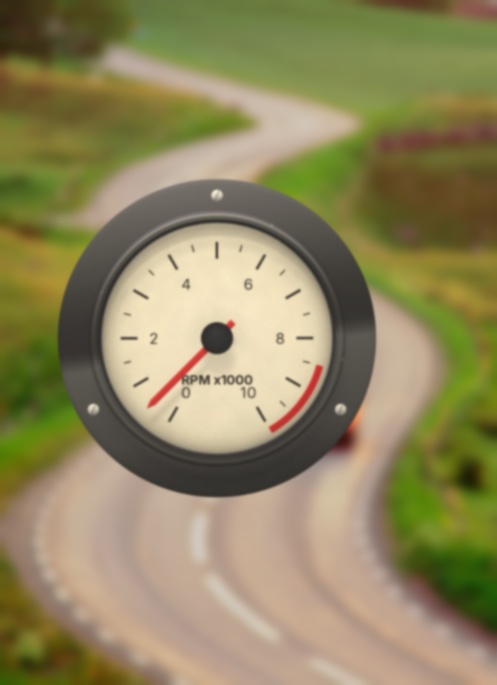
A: **500** rpm
